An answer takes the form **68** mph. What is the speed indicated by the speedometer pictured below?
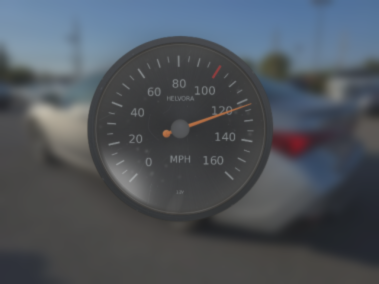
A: **122.5** mph
